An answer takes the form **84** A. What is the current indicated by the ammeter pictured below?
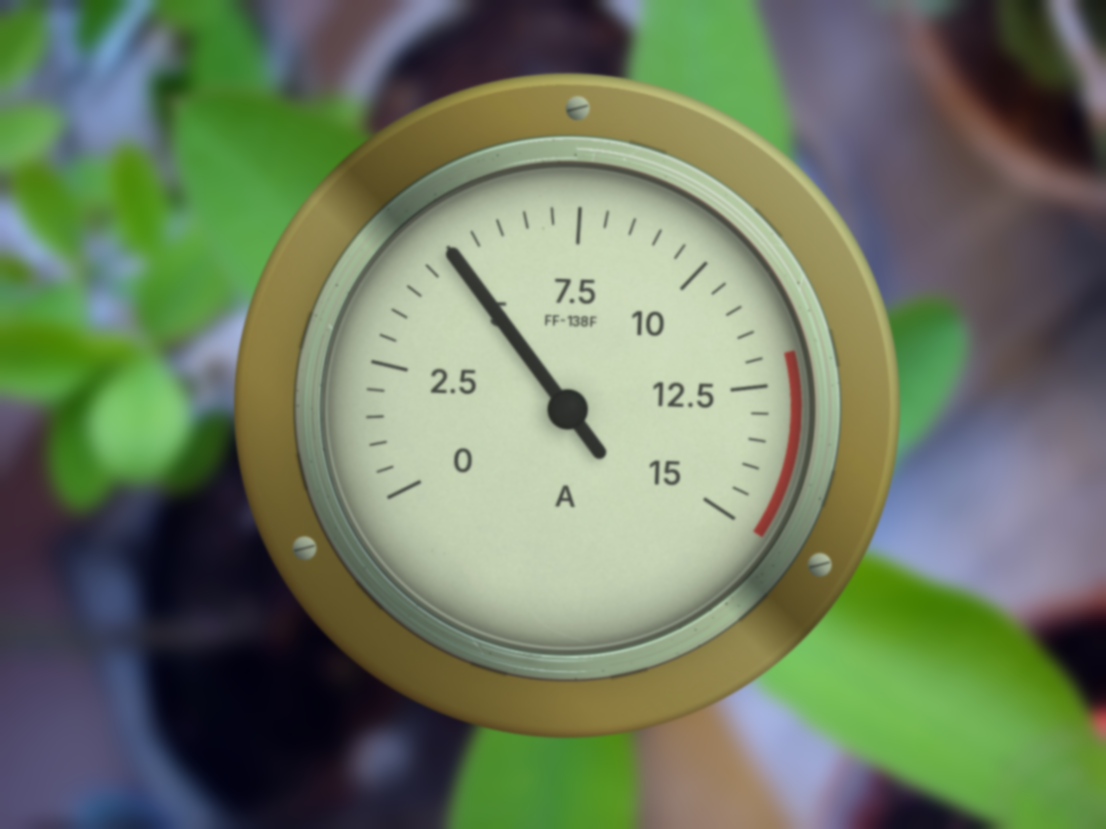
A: **5** A
